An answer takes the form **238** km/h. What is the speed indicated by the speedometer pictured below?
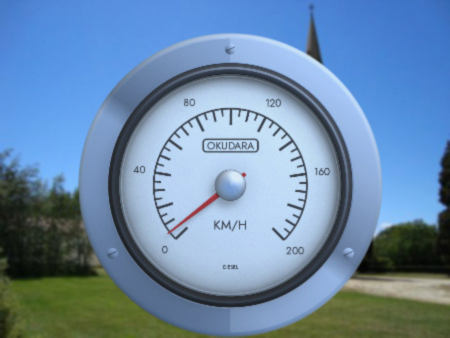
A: **5** km/h
